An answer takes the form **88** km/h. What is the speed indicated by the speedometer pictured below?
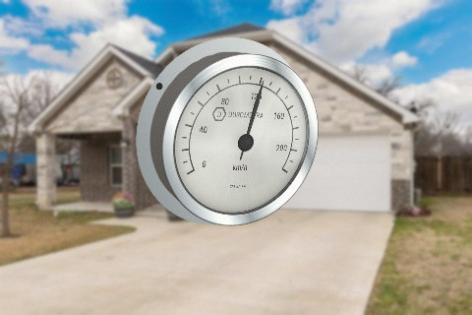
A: **120** km/h
